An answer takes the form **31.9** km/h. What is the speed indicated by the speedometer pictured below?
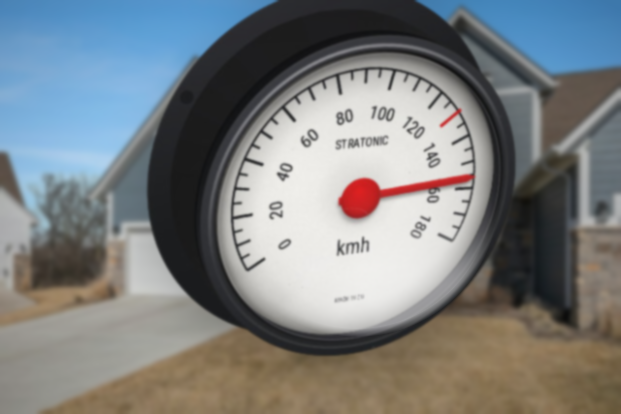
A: **155** km/h
